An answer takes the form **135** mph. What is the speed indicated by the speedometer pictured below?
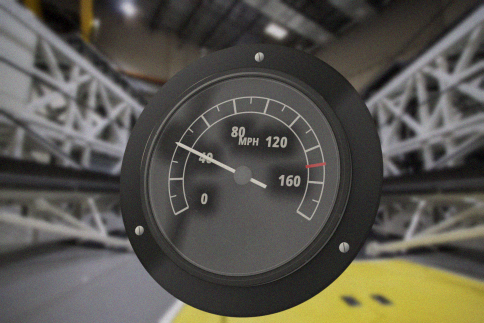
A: **40** mph
